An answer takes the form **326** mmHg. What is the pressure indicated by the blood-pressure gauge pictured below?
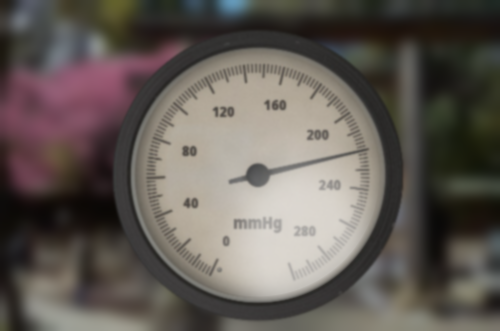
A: **220** mmHg
